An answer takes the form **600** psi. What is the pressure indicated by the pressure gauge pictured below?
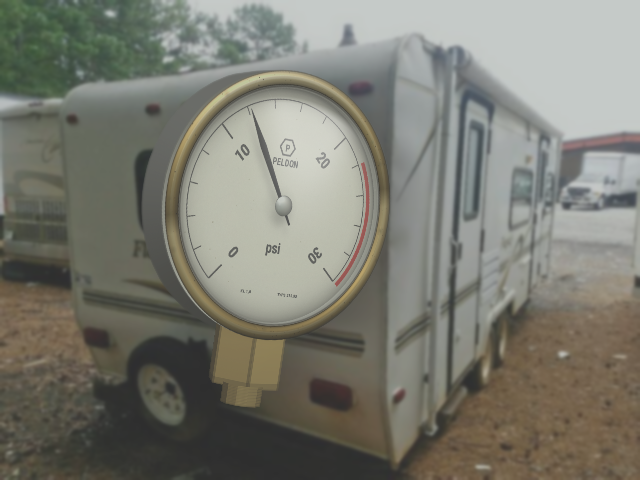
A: **12** psi
